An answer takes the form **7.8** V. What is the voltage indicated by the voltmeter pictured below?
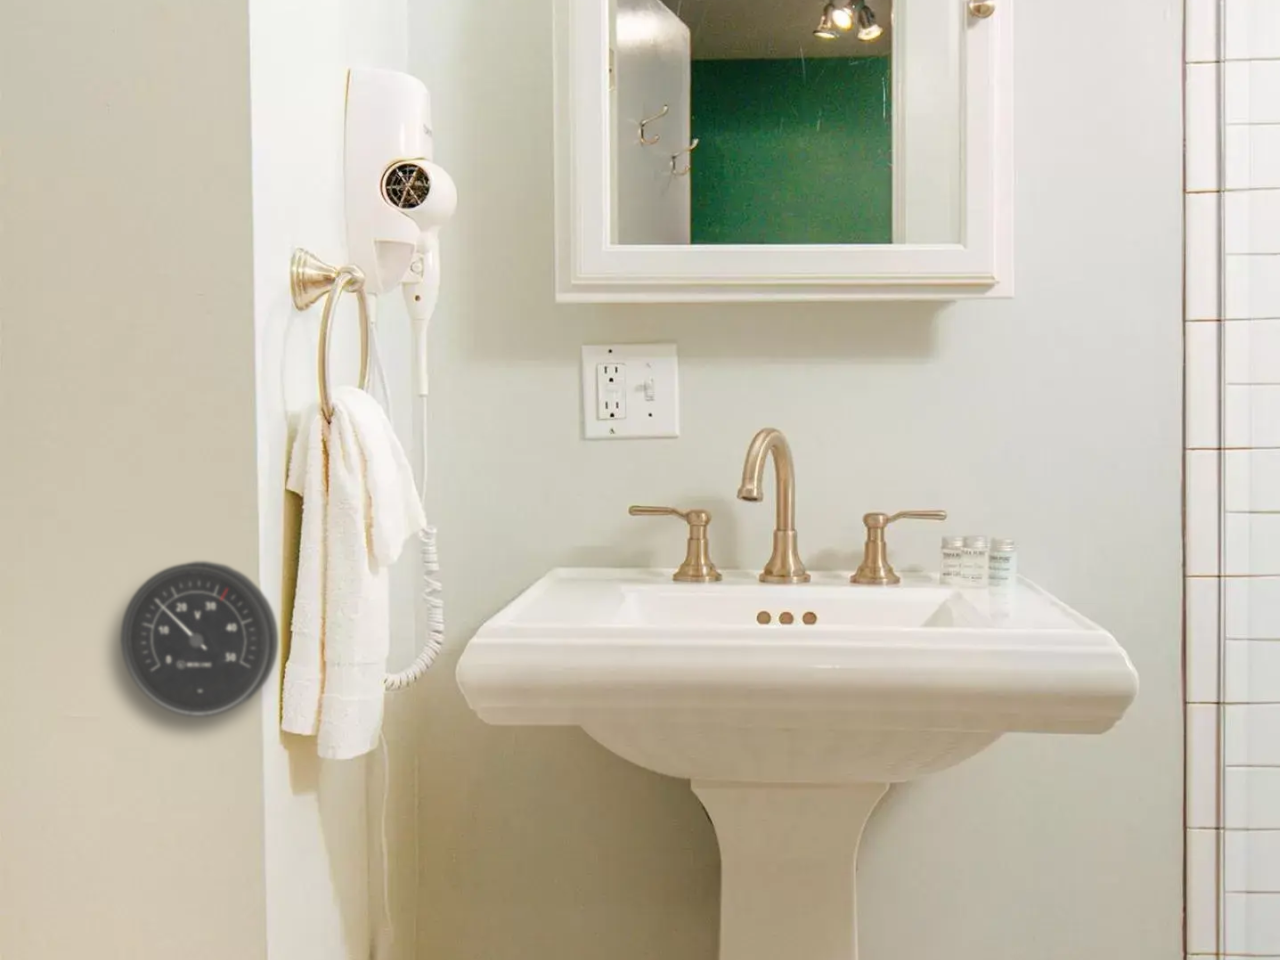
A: **16** V
